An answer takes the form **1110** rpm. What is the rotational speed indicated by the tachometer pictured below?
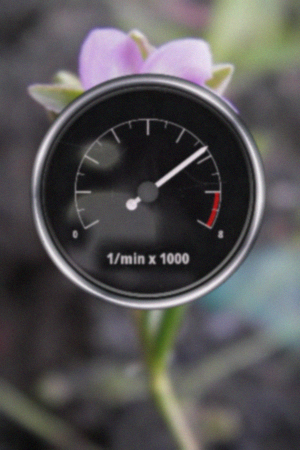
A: **5750** rpm
